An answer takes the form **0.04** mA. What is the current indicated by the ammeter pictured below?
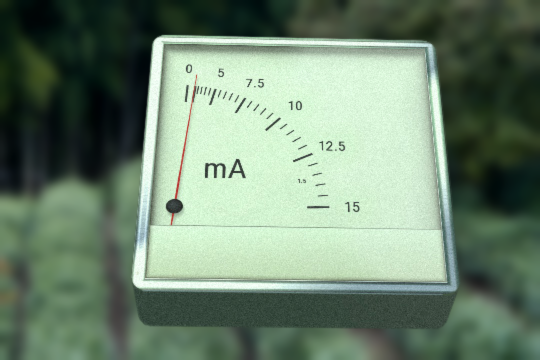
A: **2.5** mA
